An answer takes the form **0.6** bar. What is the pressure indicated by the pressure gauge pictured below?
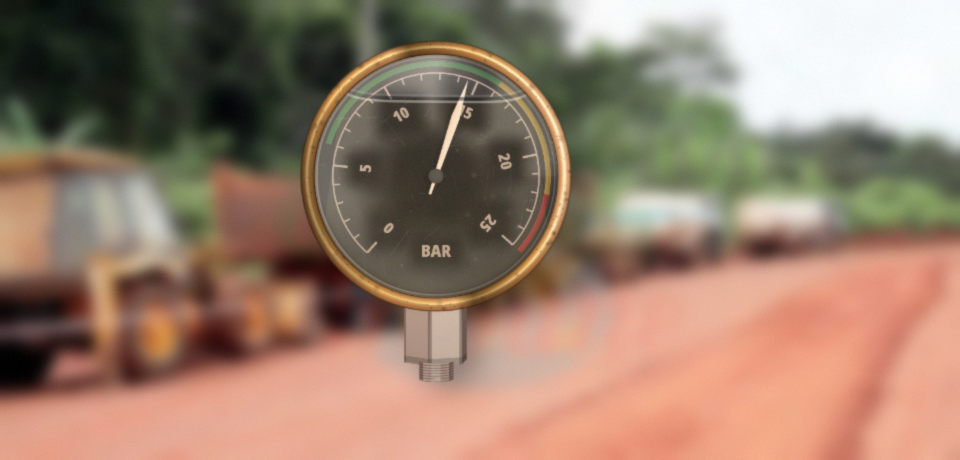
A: **14.5** bar
